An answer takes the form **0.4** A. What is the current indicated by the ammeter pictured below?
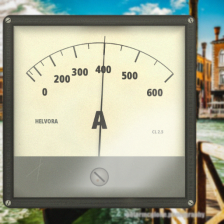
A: **400** A
